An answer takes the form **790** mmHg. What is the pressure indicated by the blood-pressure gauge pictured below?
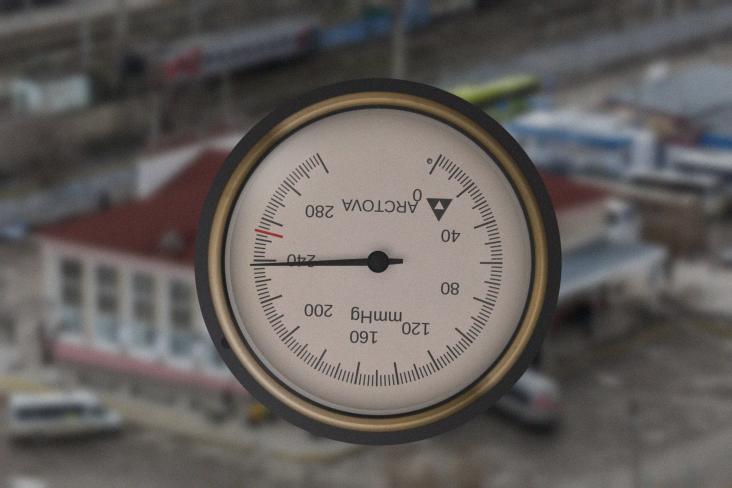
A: **238** mmHg
